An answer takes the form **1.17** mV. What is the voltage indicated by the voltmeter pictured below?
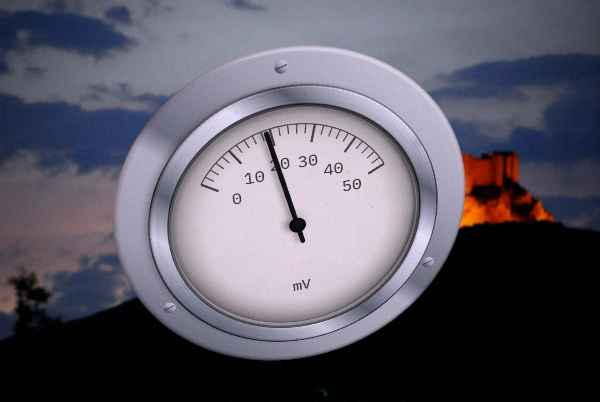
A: **19** mV
